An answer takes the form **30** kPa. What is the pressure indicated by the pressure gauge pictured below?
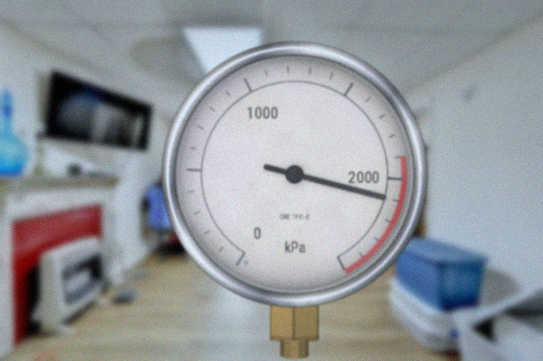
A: **2100** kPa
